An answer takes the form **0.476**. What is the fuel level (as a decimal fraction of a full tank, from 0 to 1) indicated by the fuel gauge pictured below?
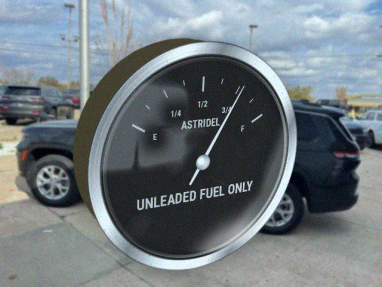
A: **0.75**
